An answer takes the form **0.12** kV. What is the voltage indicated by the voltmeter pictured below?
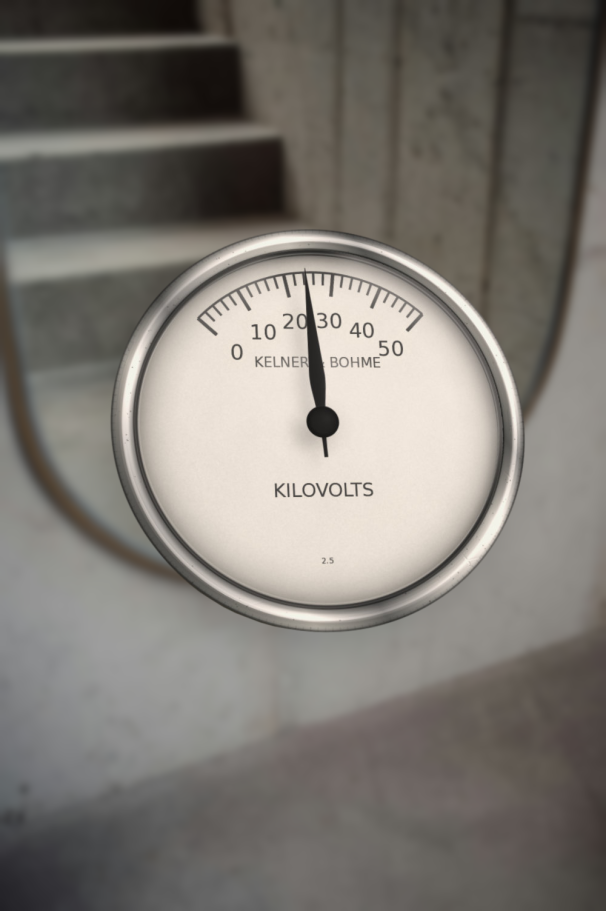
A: **24** kV
